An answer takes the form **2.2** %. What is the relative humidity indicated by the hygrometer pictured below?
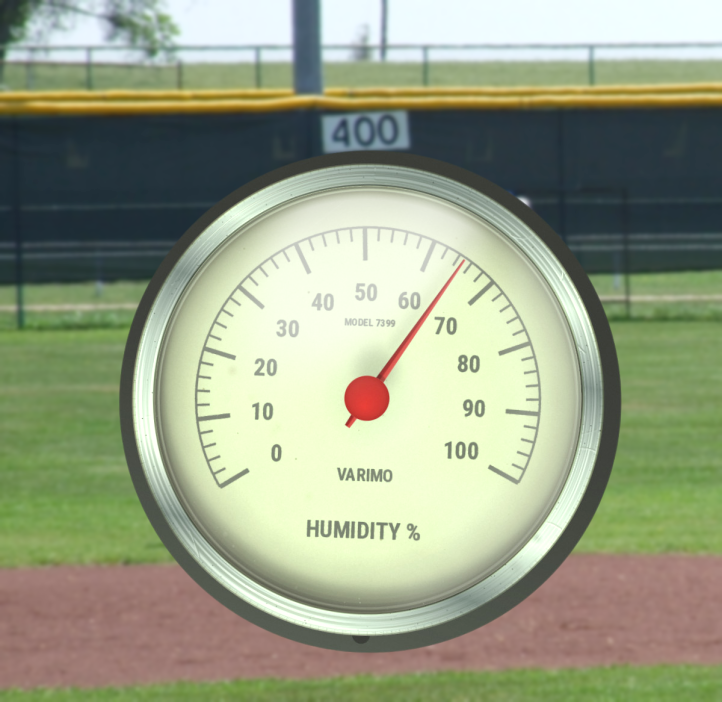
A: **65** %
